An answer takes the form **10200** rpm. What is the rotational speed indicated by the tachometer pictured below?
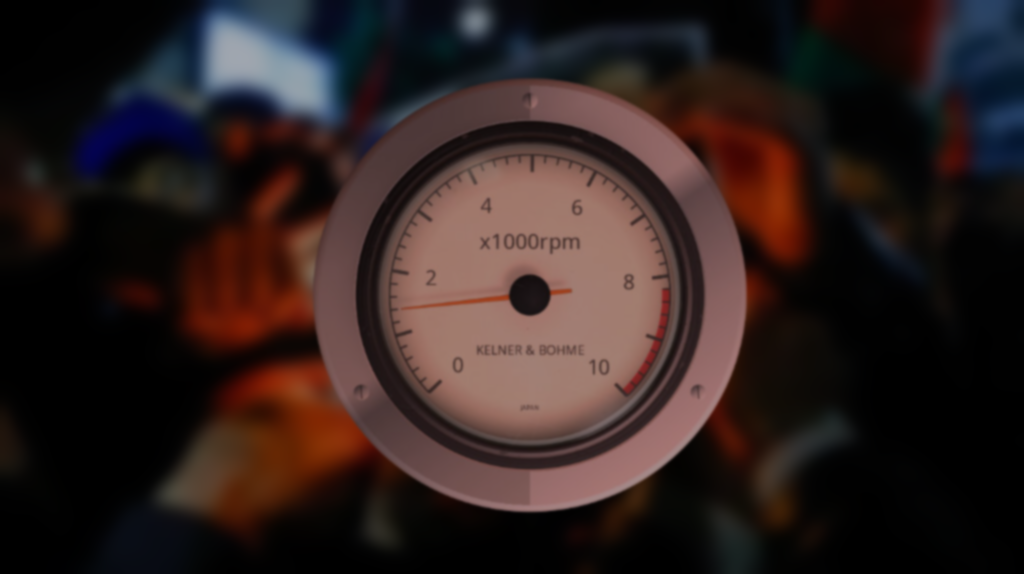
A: **1400** rpm
